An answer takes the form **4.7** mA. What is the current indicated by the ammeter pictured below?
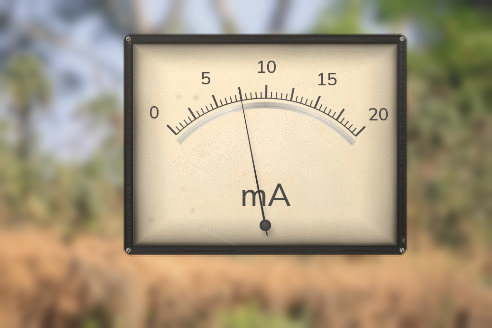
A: **7.5** mA
